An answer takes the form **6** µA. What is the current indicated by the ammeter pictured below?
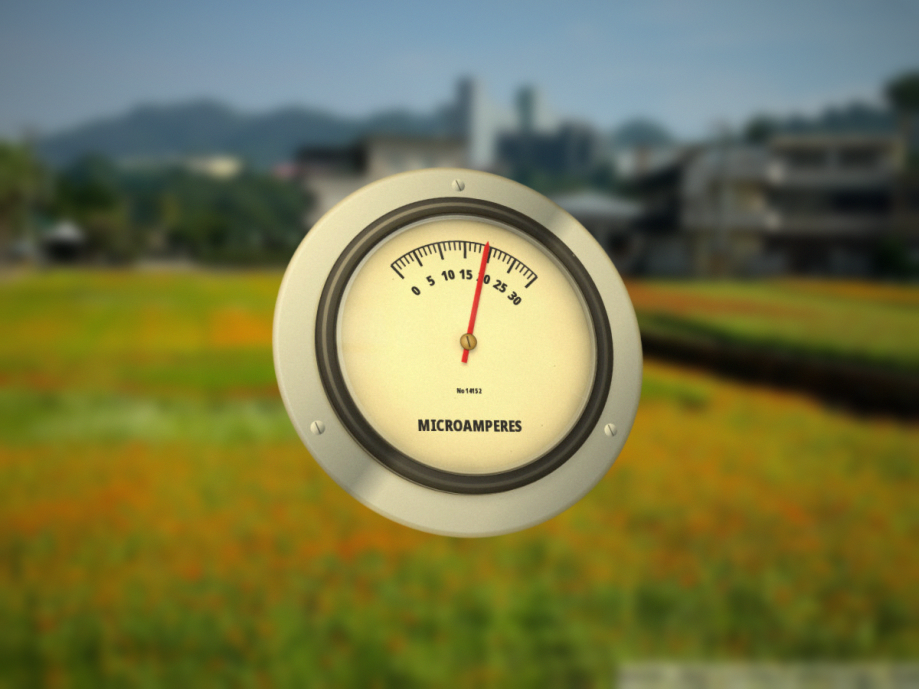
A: **19** µA
